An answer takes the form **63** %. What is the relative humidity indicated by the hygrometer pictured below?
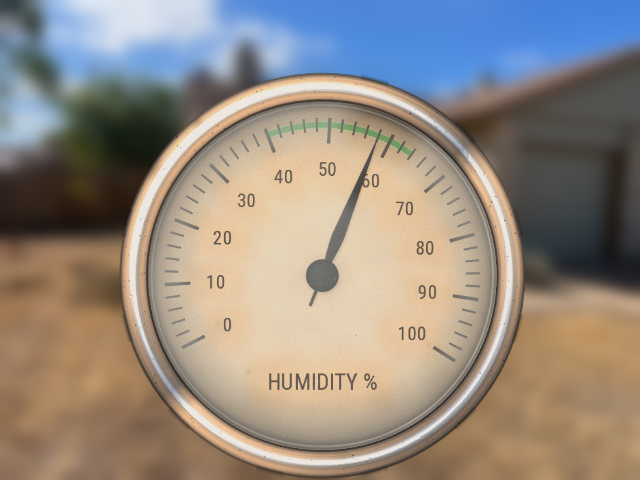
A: **58** %
